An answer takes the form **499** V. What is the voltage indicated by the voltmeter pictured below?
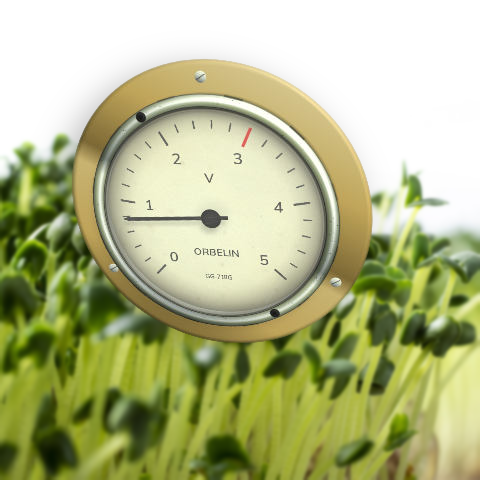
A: **0.8** V
